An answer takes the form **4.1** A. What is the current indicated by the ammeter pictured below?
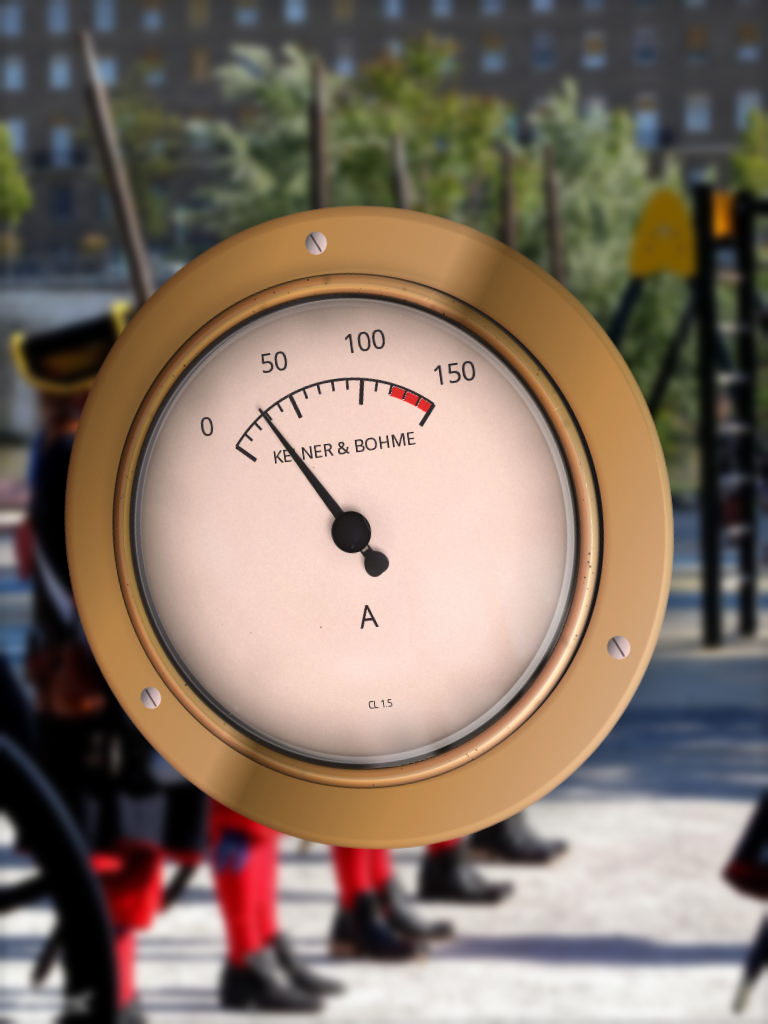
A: **30** A
